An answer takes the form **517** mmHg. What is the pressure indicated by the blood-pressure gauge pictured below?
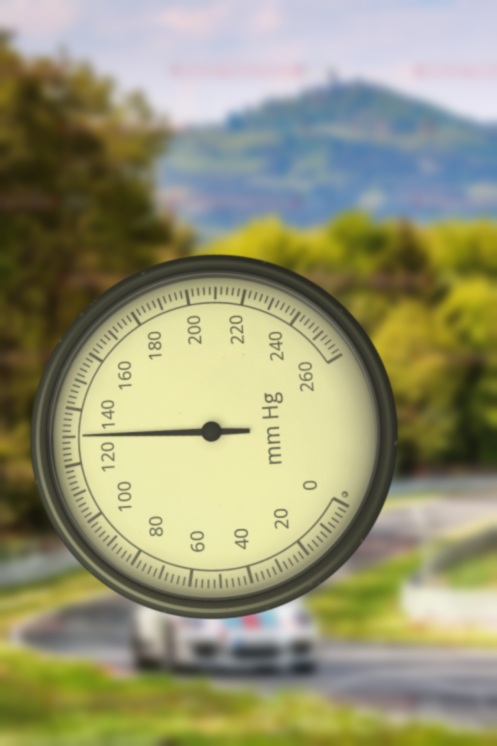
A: **130** mmHg
